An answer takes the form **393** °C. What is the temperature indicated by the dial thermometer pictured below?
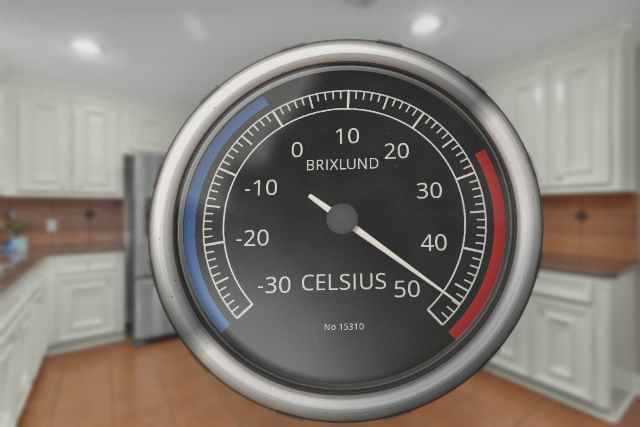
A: **47** °C
